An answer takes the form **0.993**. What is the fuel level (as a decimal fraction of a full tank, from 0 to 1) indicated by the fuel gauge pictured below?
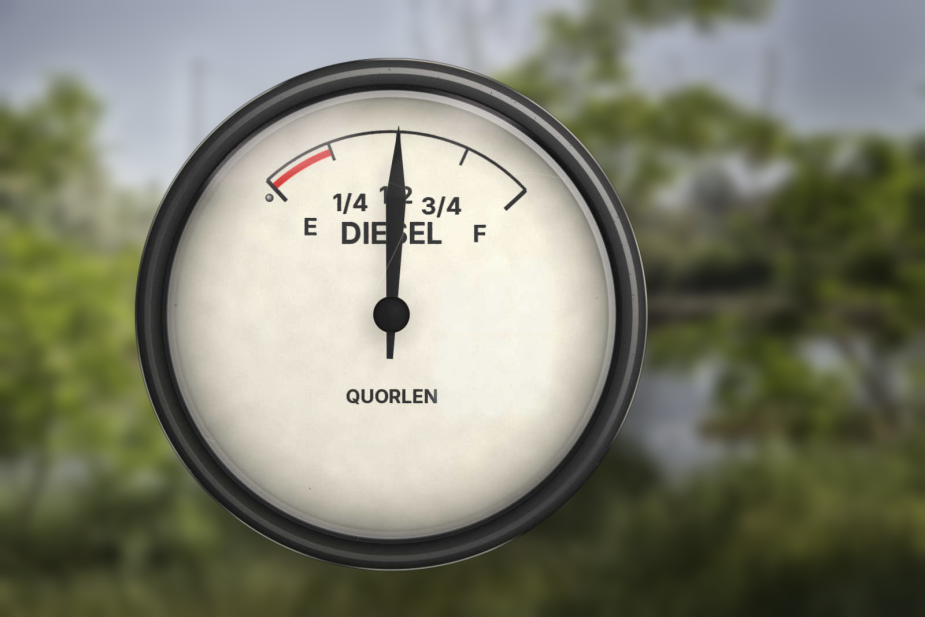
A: **0.5**
